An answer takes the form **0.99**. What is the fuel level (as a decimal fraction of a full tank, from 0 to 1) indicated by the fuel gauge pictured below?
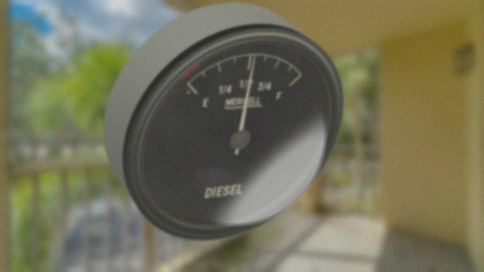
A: **0.5**
